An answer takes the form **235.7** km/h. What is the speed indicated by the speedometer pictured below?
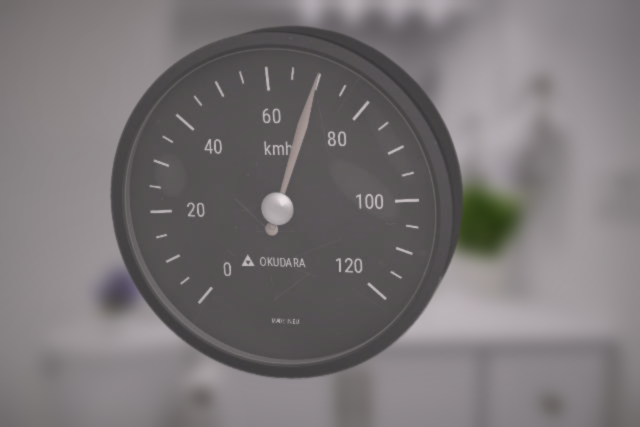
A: **70** km/h
